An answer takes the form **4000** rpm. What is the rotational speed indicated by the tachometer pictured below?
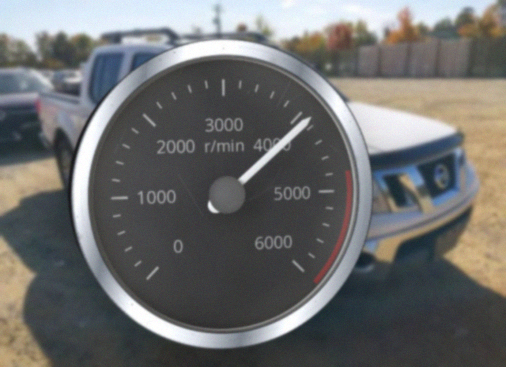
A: **4100** rpm
